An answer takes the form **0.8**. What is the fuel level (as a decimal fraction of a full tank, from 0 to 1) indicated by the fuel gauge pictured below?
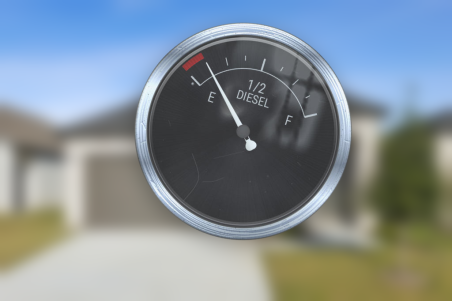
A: **0.125**
